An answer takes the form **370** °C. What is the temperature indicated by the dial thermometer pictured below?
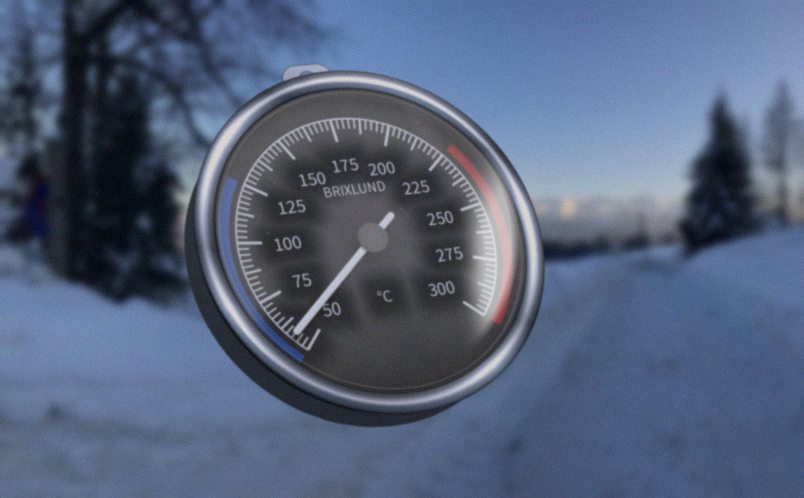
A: **57.5** °C
